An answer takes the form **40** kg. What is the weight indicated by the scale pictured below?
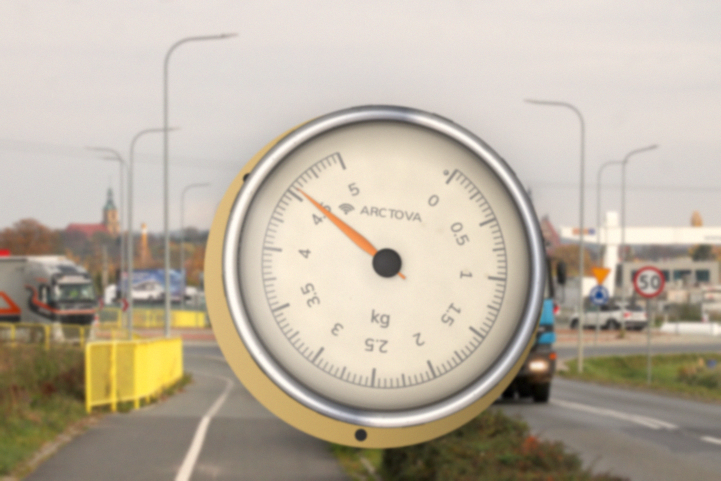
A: **4.55** kg
